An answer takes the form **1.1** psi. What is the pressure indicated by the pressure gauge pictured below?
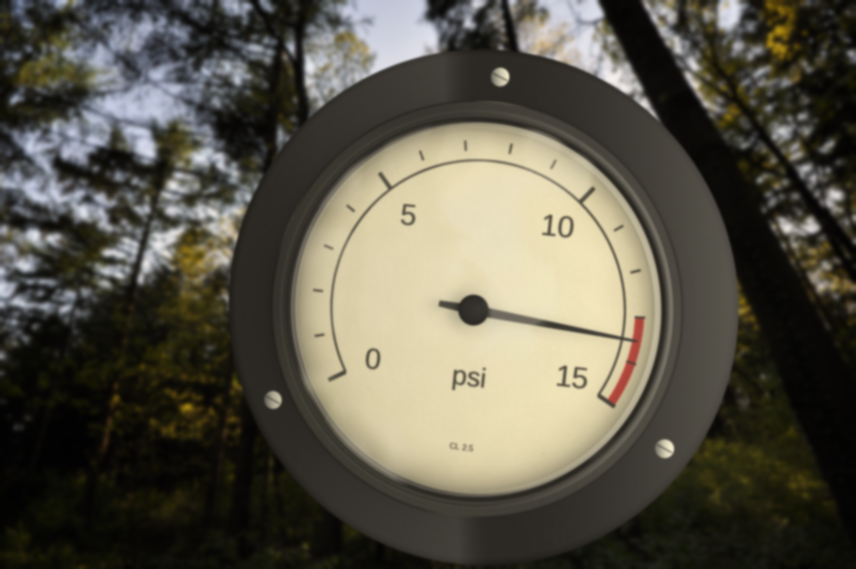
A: **13.5** psi
